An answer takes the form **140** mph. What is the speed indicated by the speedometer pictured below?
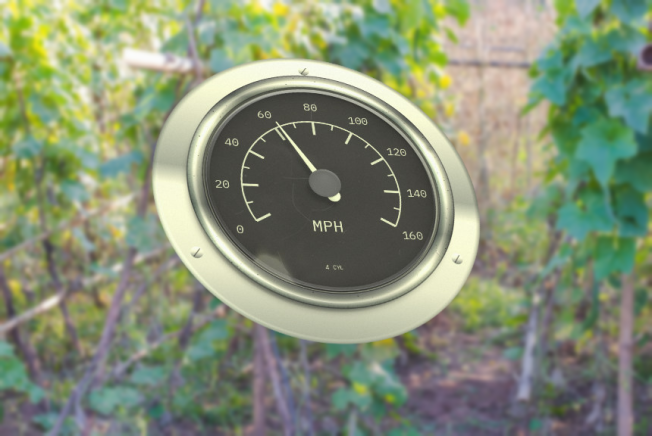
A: **60** mph
